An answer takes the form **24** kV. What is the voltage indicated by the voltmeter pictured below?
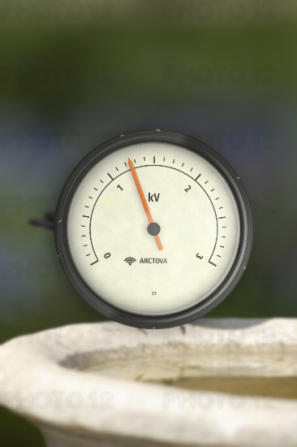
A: **1.25** kV
